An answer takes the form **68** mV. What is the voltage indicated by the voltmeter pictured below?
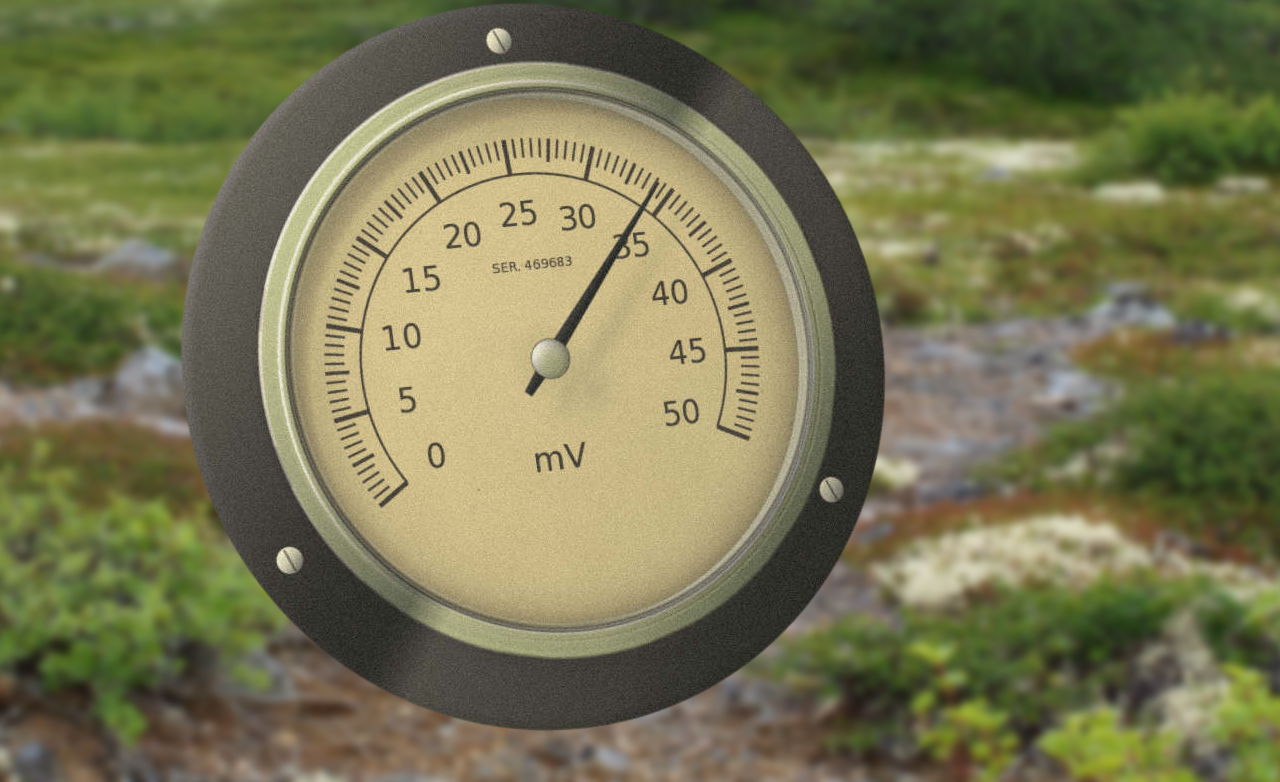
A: **34** mV
